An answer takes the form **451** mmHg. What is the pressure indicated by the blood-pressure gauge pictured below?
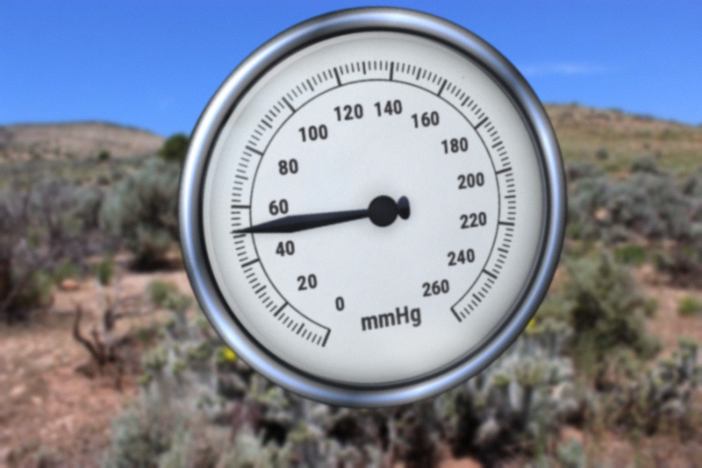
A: **52** mmHg
